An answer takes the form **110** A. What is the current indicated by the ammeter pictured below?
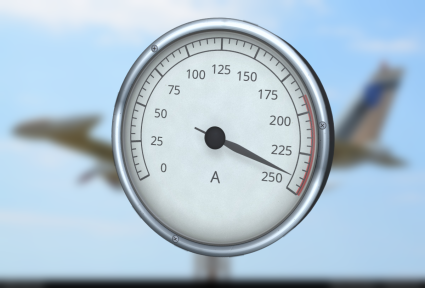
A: **240** A
